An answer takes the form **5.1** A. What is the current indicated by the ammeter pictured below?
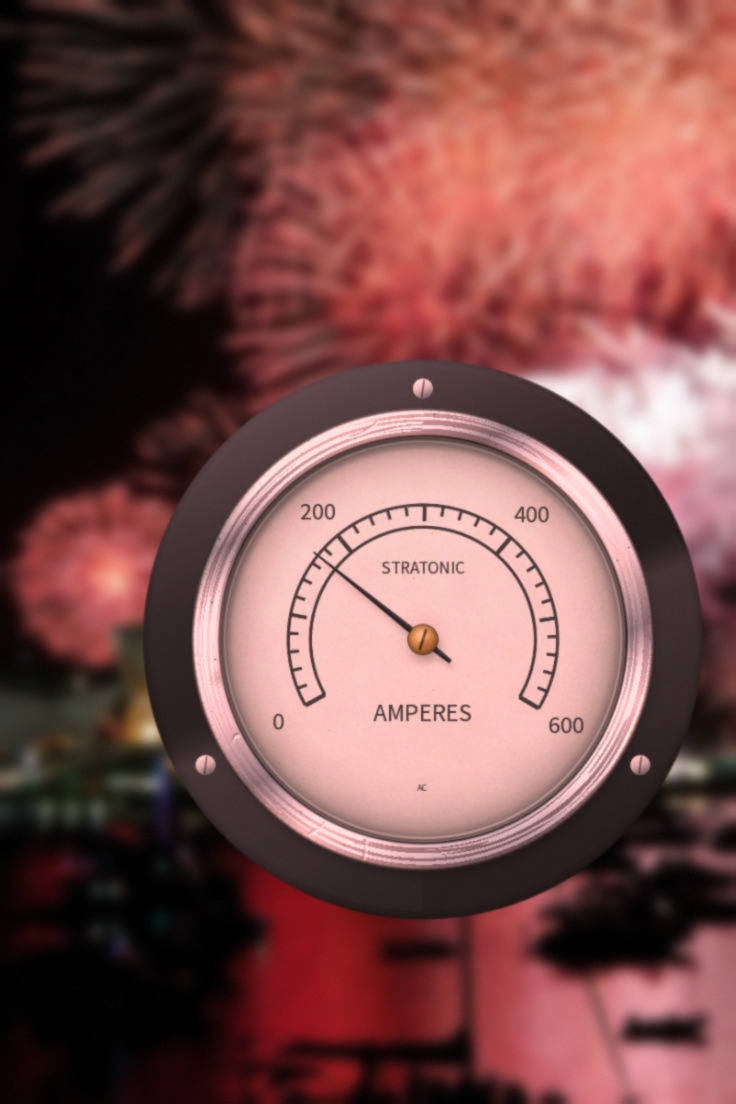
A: **170** A
